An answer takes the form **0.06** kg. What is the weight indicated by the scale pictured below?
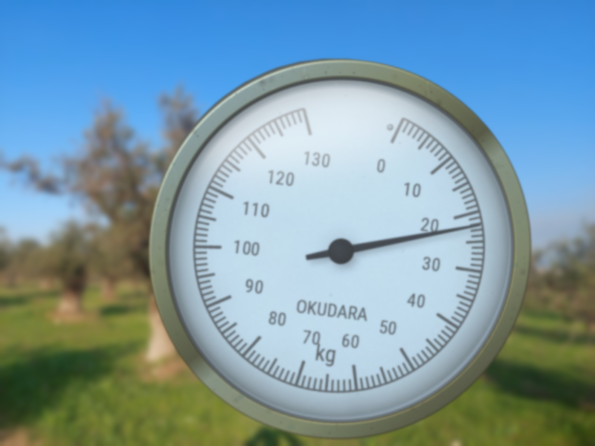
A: **22** kg
